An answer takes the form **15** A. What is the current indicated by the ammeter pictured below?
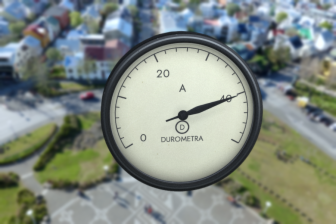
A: **40** A
